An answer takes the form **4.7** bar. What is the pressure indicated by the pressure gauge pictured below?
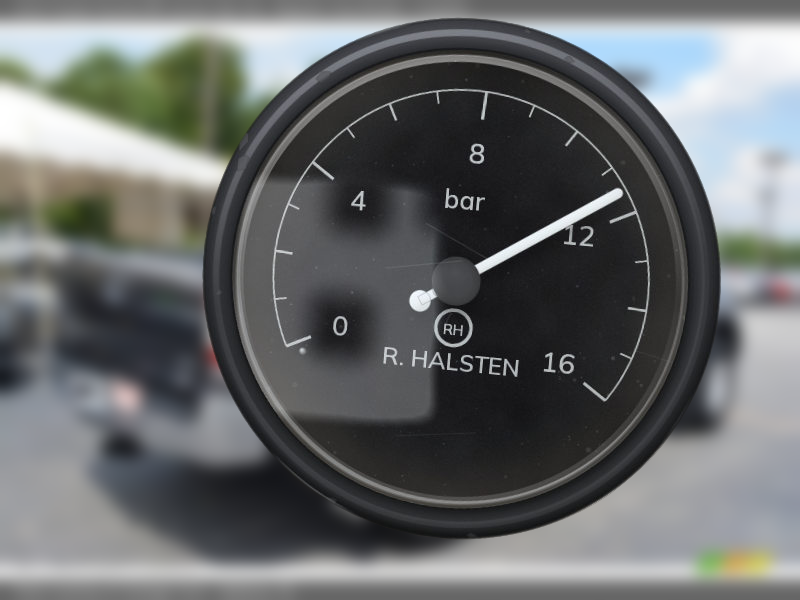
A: **11.5** bar
